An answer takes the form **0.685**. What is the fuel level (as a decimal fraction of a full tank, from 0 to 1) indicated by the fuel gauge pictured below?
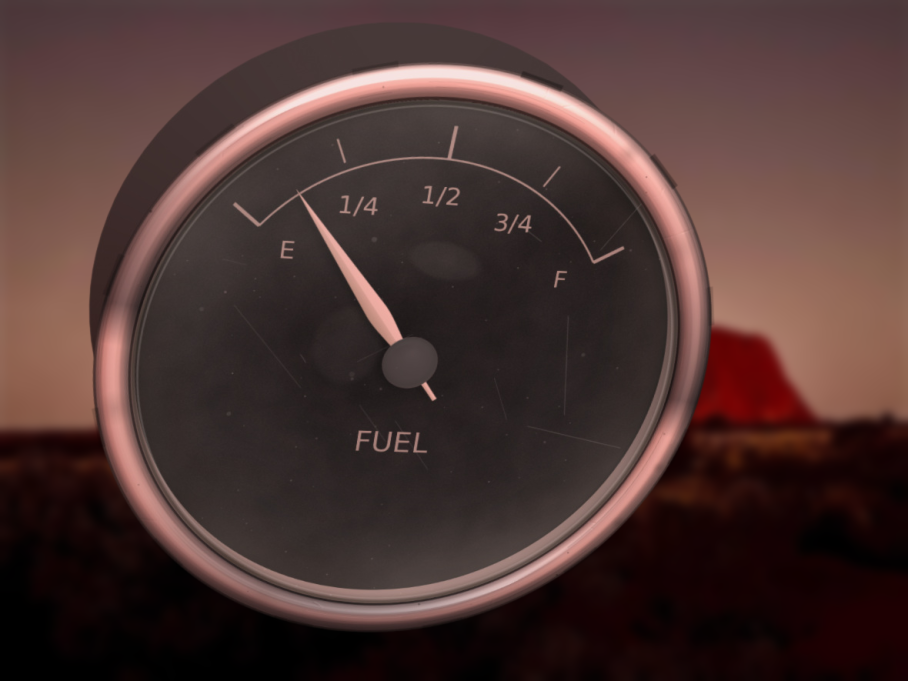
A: **0.125**
